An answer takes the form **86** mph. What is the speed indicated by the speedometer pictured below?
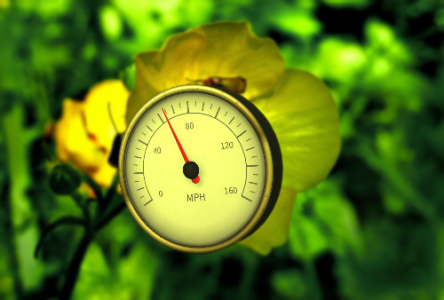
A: **65** mph
